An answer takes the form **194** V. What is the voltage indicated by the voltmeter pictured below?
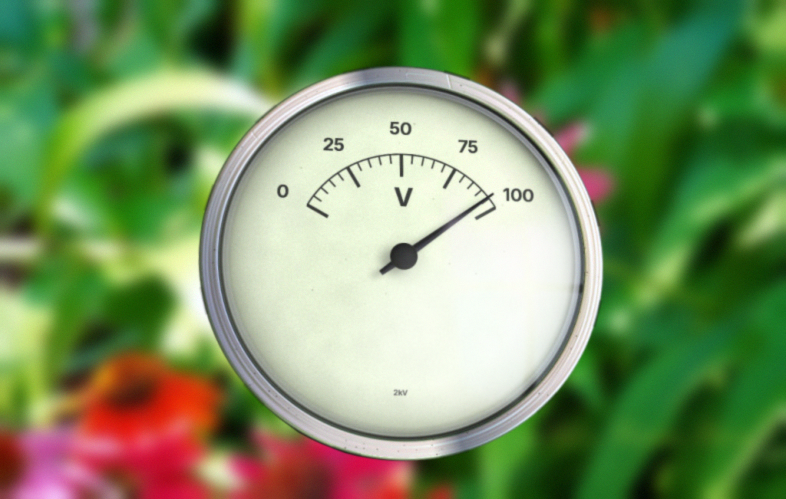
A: **95** V
